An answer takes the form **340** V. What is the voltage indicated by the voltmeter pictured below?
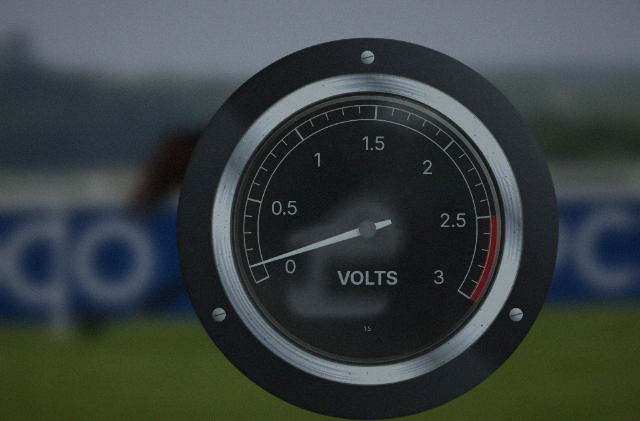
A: **0.1** V
